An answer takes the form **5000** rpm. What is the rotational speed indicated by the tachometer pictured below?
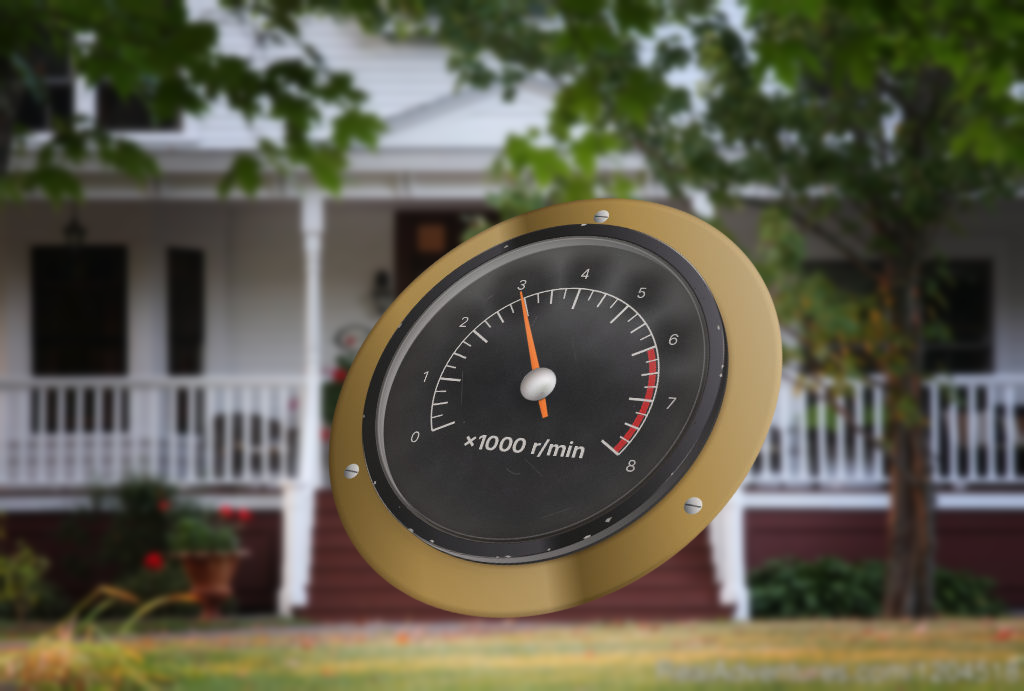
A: **3000** rpm
